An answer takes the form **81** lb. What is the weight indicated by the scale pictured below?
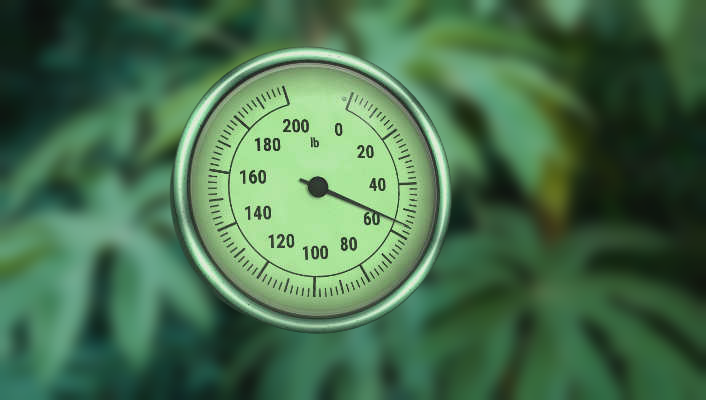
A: **56** lb
